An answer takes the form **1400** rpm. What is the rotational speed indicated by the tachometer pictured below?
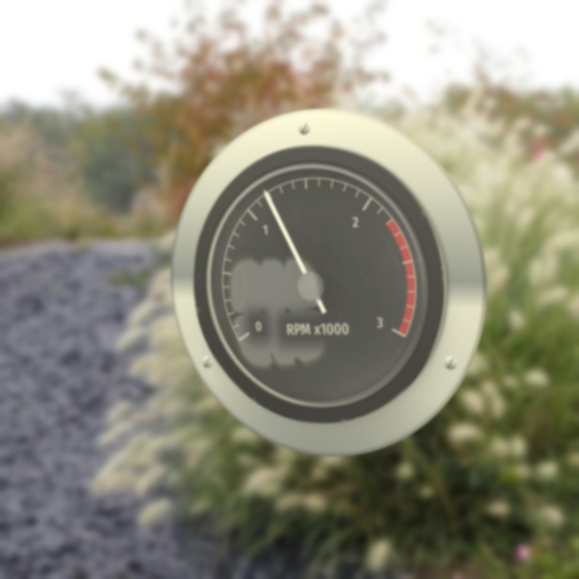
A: **1200** rpm
